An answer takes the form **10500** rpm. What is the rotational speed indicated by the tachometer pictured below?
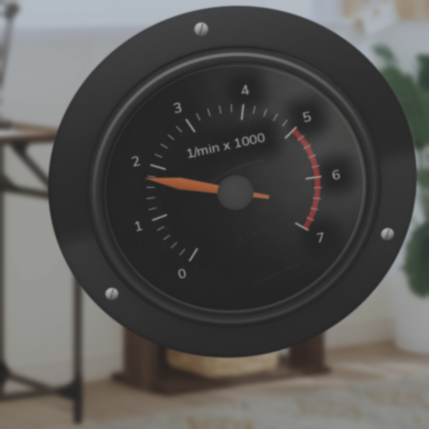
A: **1800** rpm
